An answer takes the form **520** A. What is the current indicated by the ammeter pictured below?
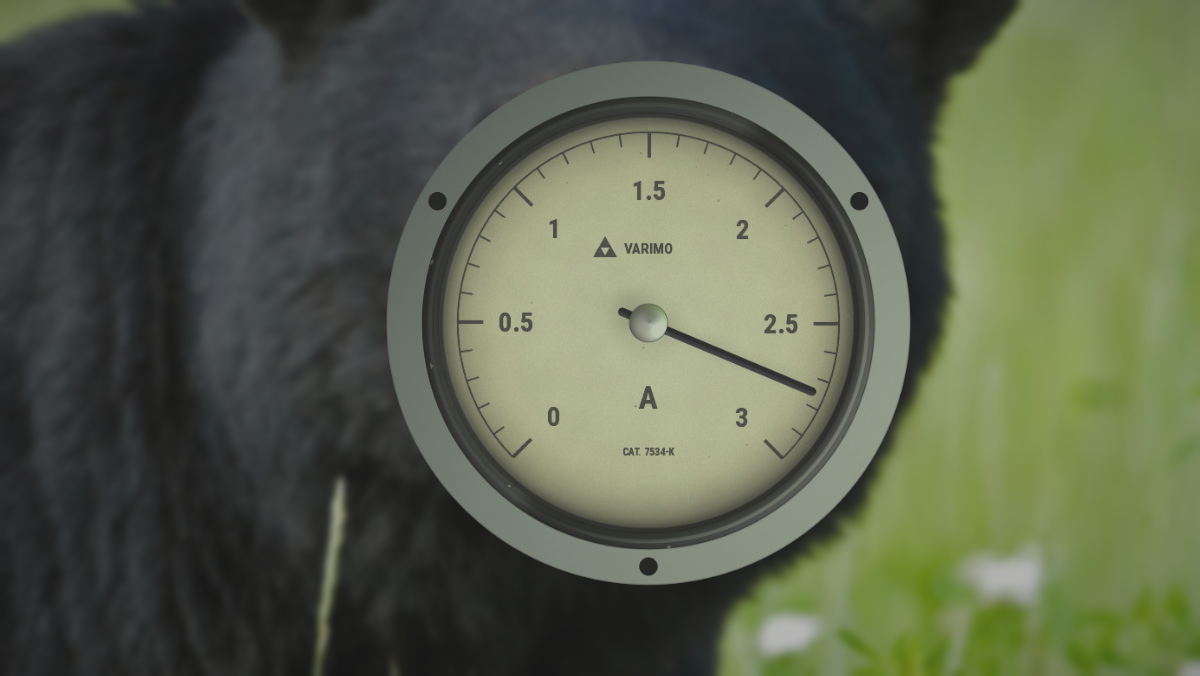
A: **2.75** A
